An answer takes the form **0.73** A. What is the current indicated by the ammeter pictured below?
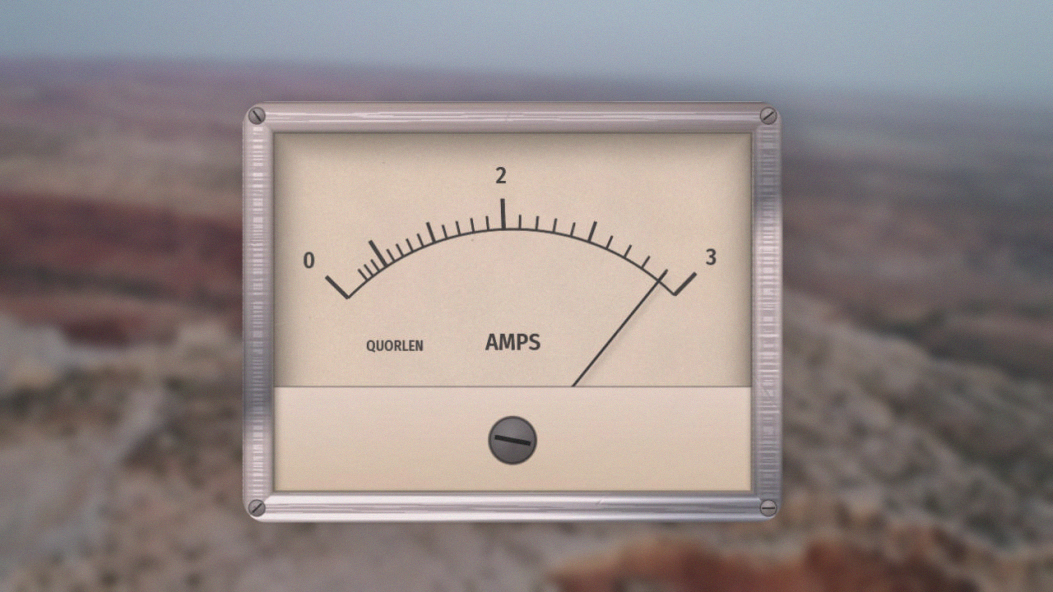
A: **2.9** A
